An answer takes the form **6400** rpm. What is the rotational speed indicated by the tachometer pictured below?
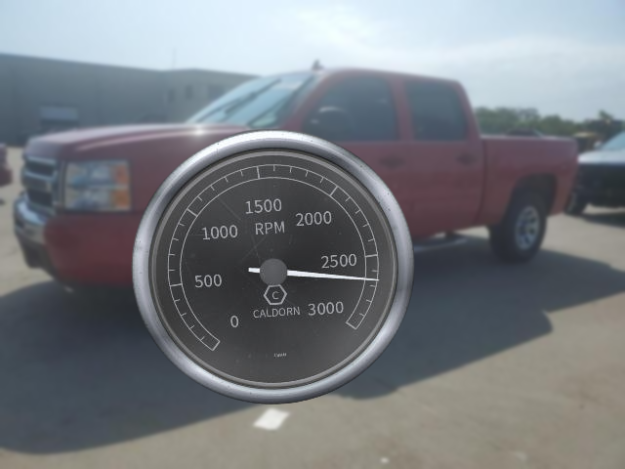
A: **2650** rpm
